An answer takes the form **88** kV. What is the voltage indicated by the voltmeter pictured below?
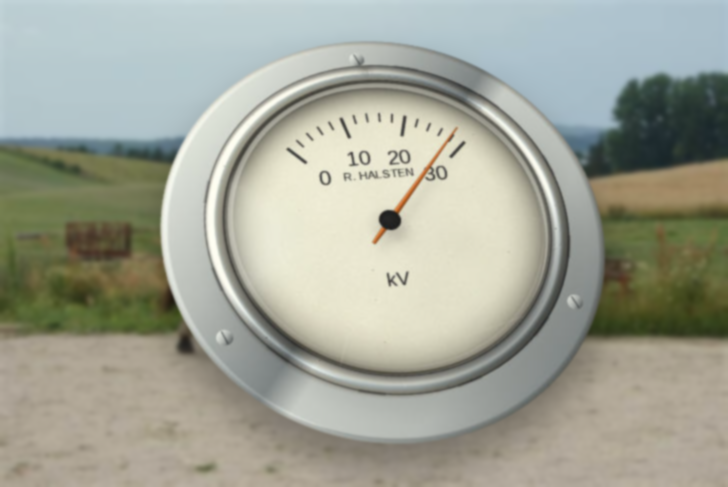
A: **28** kV
